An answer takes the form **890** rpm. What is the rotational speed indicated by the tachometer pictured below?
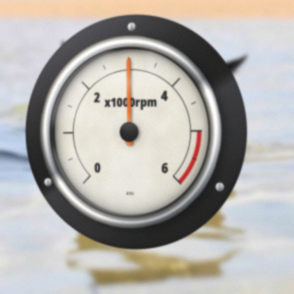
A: **3000** rpm
